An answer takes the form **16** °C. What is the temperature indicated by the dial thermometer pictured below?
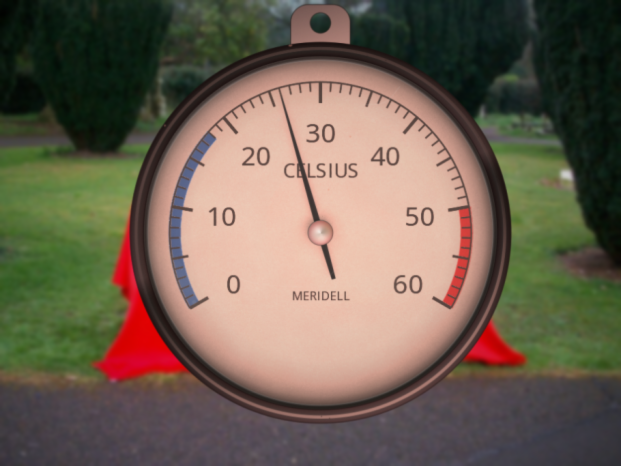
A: **26** °C
